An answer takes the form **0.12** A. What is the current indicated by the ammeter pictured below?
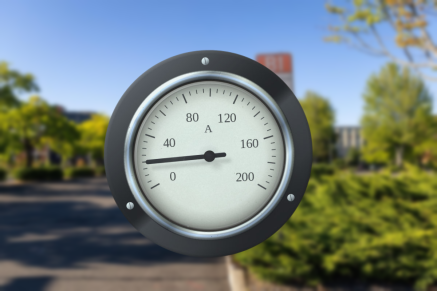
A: **20** A
